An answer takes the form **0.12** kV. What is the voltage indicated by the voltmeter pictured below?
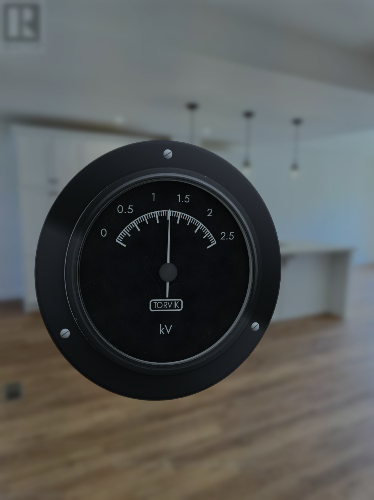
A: **1.25** kV
